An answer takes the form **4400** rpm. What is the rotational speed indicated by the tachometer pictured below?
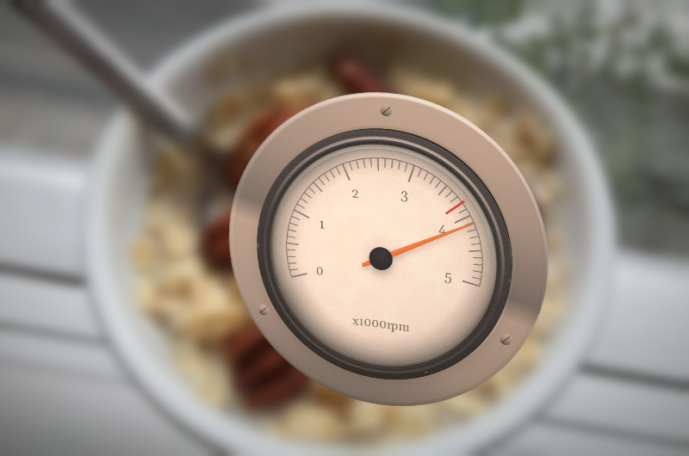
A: **4100** rpm
